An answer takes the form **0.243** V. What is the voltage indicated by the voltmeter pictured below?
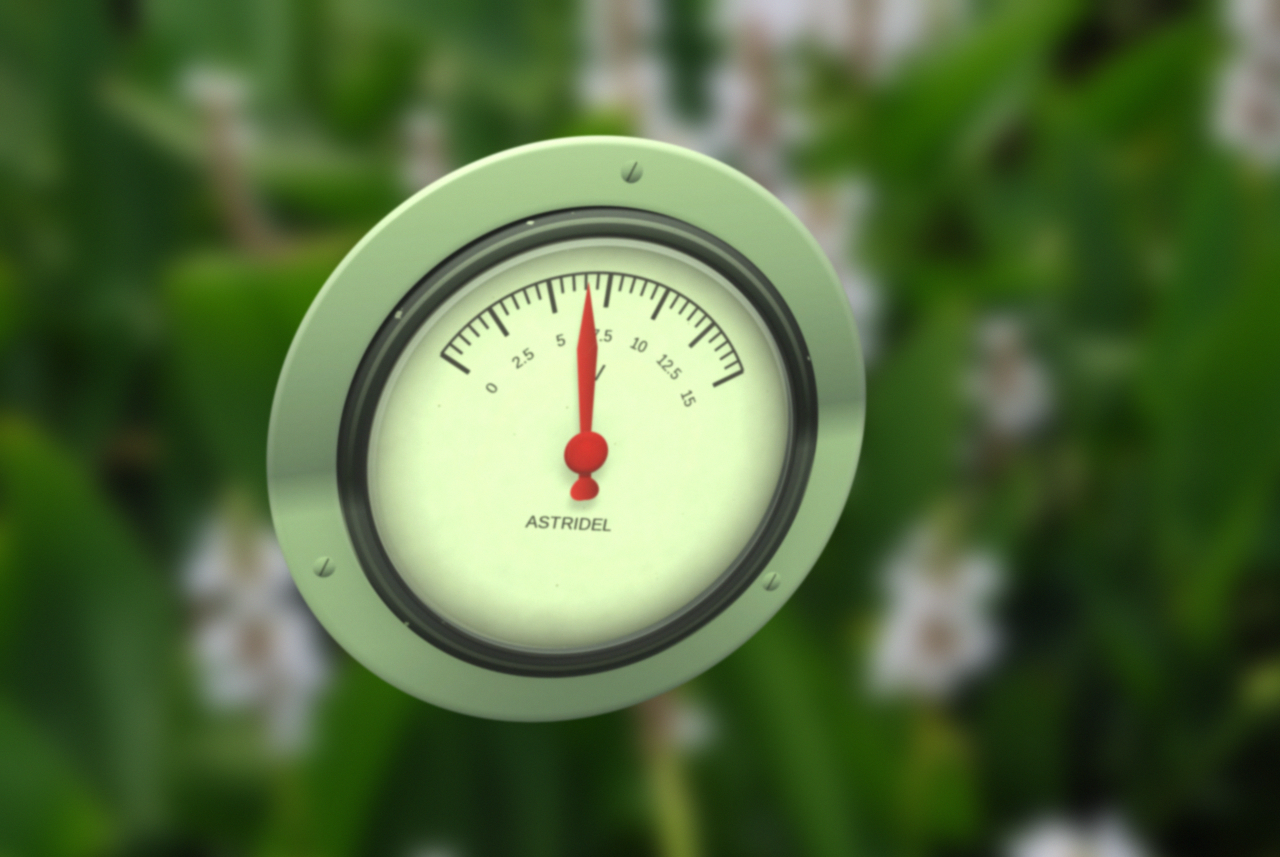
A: **6.5** V
